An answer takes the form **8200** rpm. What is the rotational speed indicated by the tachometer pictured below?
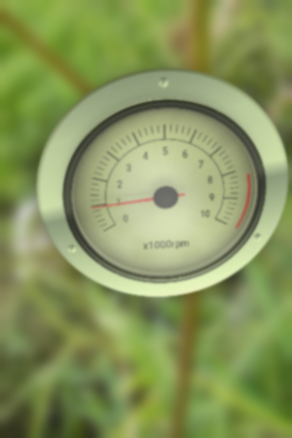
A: **1000** rpm
